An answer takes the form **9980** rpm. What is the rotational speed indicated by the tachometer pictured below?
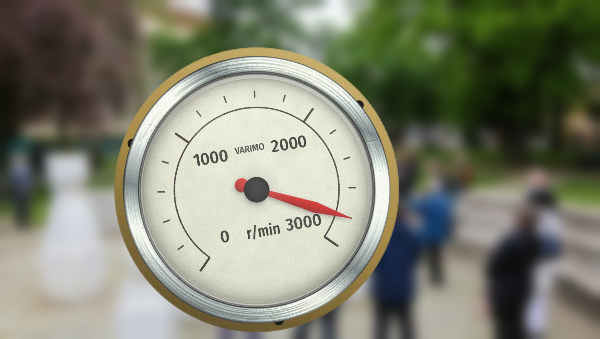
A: **2800** rpm
